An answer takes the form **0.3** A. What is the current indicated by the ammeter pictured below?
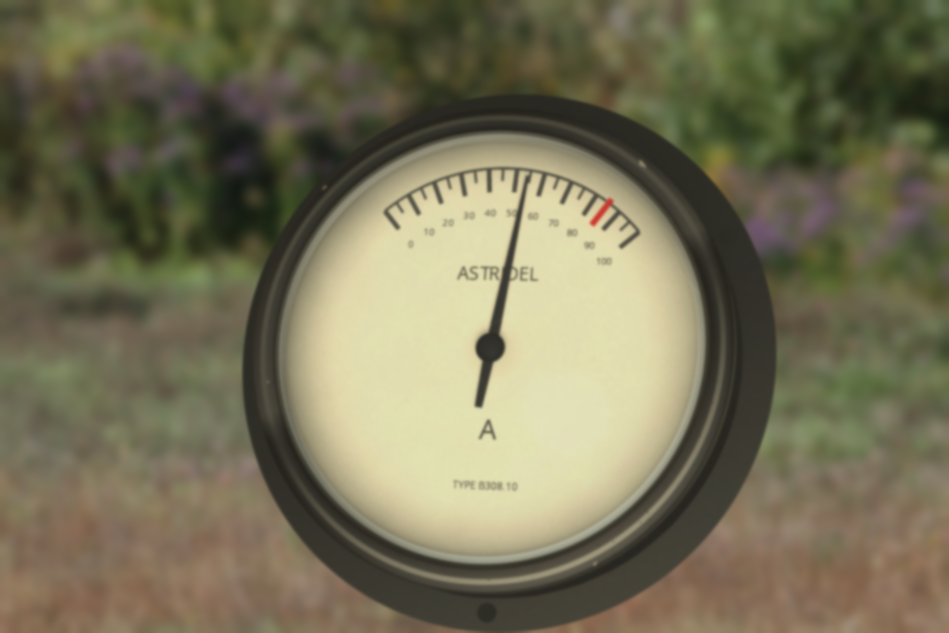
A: **55** A
